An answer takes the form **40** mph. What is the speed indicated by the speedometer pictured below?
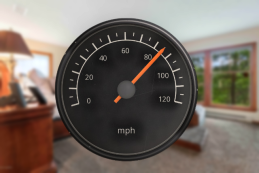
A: **85** mph
